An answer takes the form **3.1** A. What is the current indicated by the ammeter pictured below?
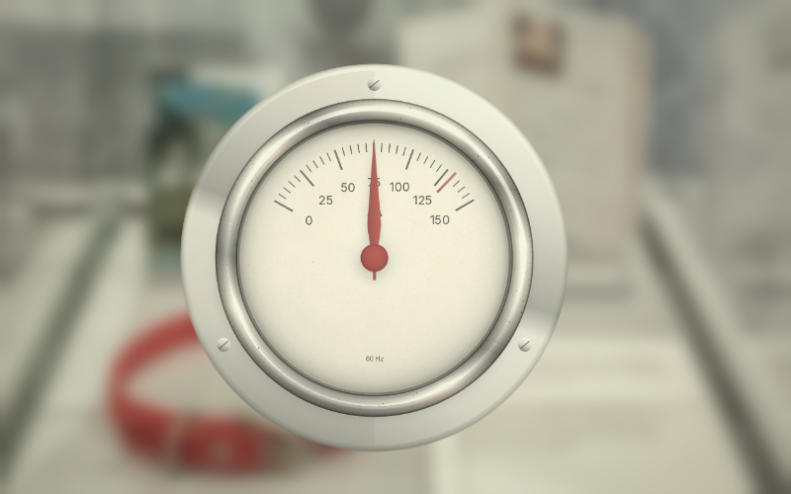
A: **75** A
